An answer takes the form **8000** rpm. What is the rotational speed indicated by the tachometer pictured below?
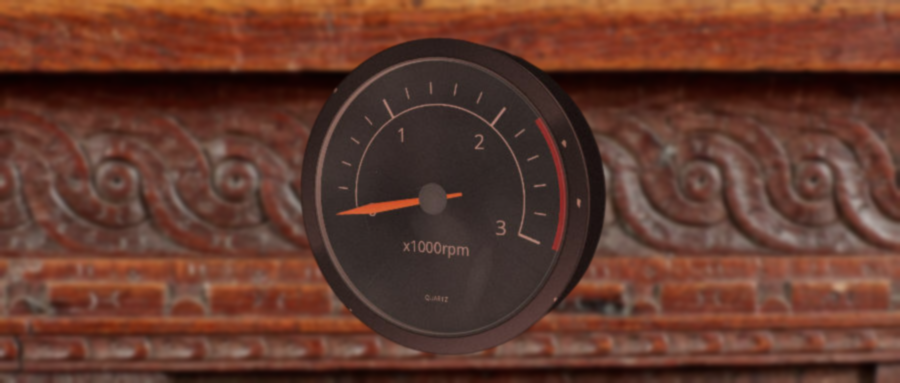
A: **0** rpm
